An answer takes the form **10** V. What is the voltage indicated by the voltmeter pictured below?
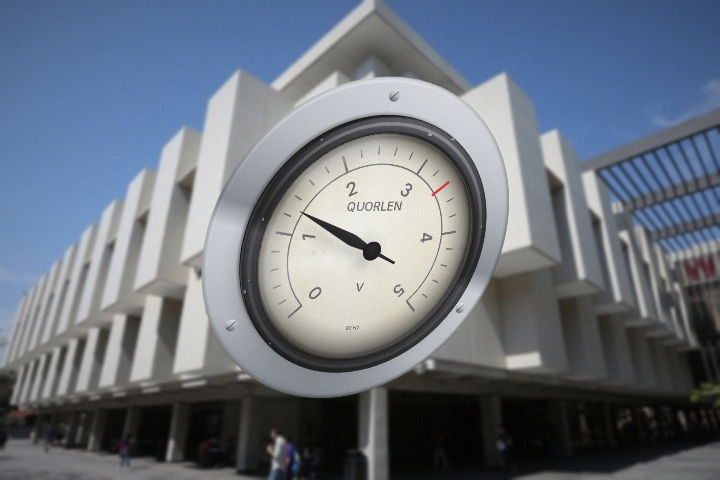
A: **1.3** V
